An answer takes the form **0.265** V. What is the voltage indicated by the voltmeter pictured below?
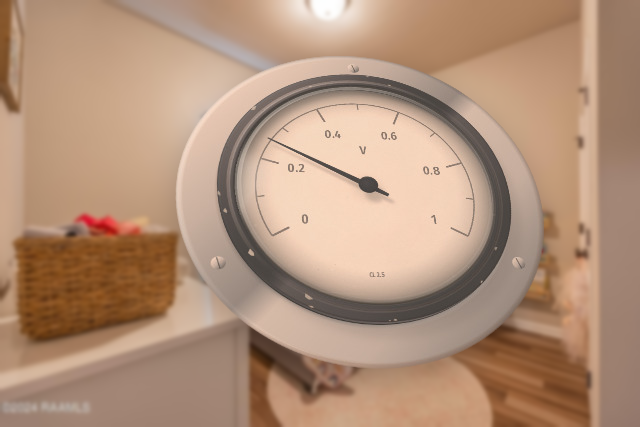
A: **0.25** V
